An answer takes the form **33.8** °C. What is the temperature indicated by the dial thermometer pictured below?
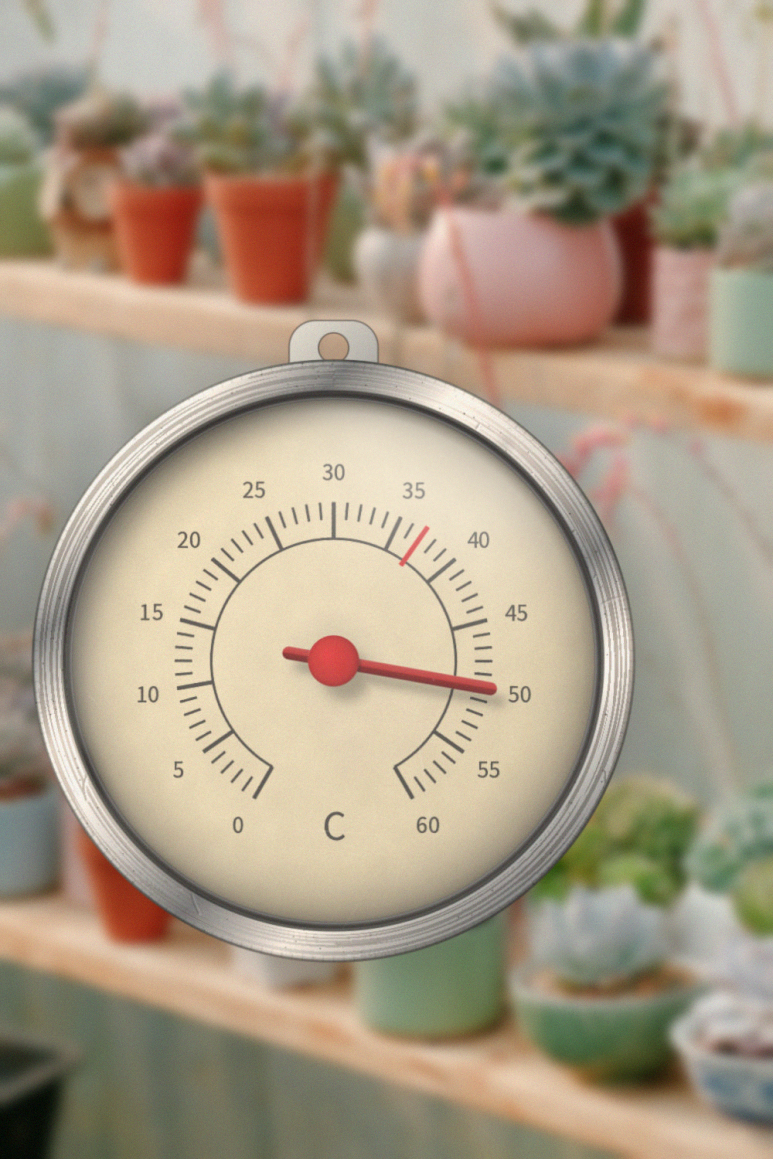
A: **50** °C
